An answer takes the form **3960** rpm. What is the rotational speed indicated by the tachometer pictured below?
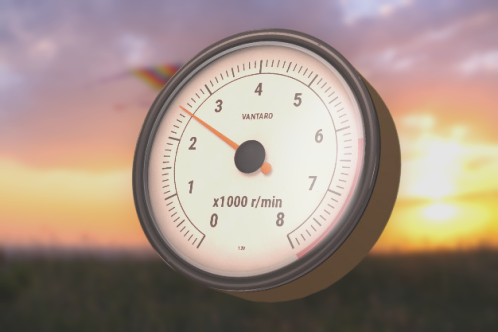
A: **2500** rpm
